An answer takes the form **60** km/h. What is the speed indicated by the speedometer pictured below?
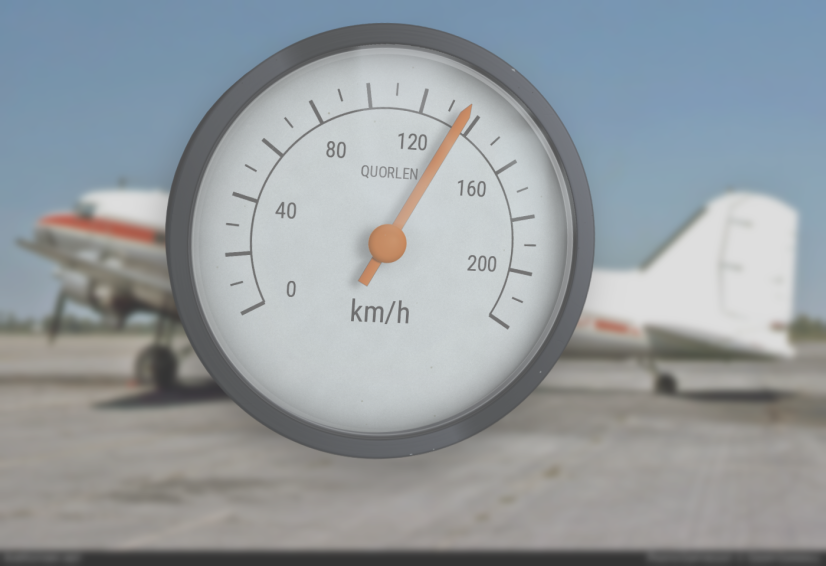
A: **135** km/h
